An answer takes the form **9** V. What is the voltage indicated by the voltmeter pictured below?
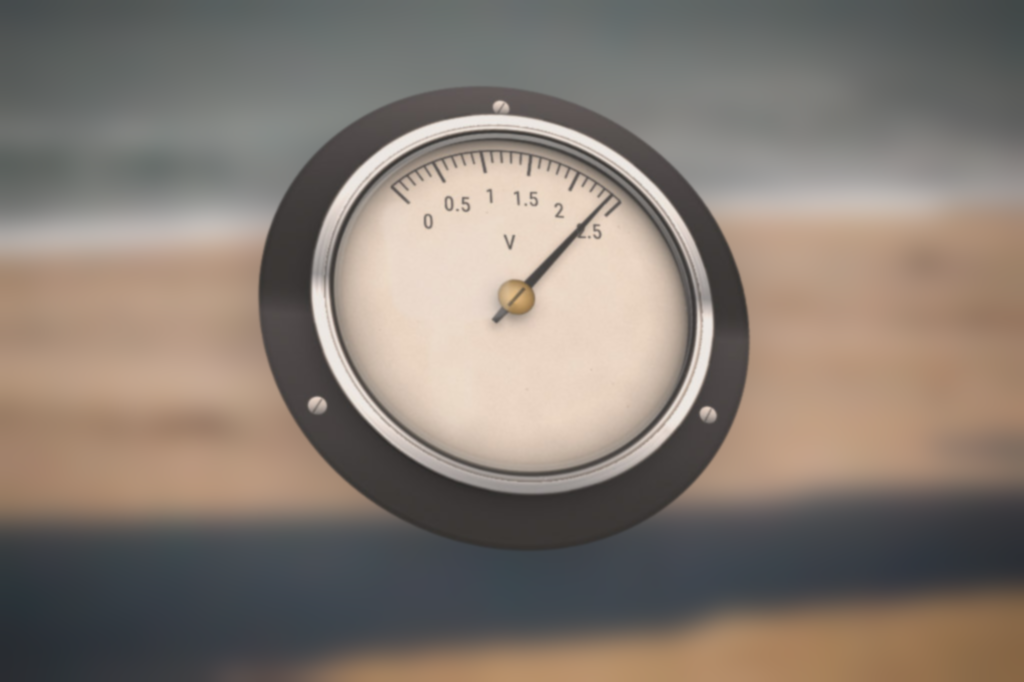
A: **2.4** V
